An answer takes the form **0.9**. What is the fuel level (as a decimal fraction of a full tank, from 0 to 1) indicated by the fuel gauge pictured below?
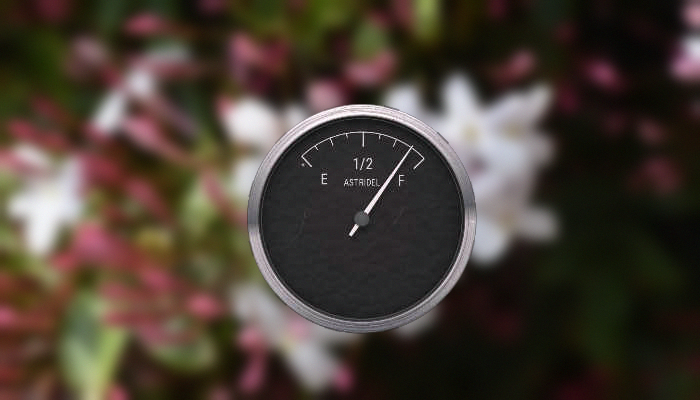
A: **0.875**
